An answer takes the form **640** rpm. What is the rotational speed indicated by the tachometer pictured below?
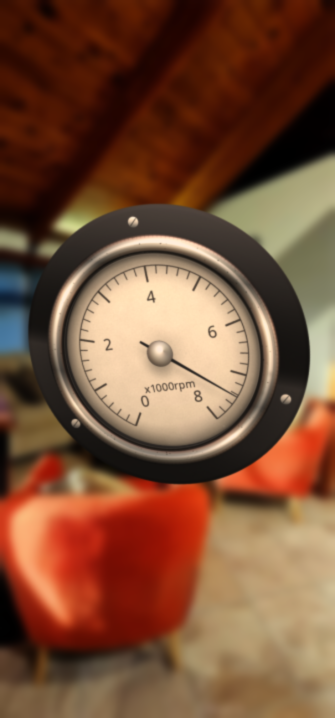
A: **7400** rpm
